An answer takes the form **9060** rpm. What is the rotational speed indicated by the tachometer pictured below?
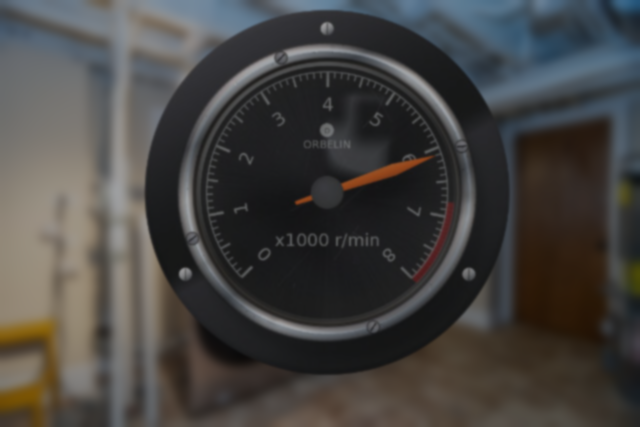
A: **6100** rpm
